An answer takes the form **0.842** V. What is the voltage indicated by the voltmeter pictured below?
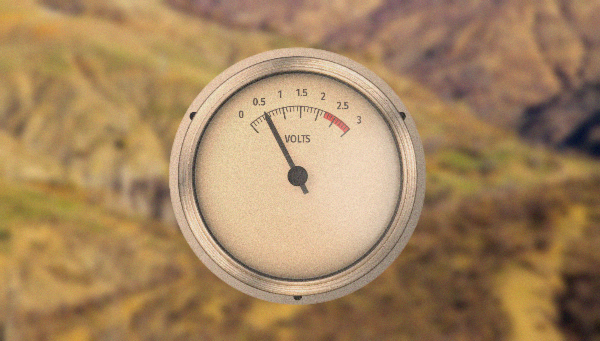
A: **0.5** V
